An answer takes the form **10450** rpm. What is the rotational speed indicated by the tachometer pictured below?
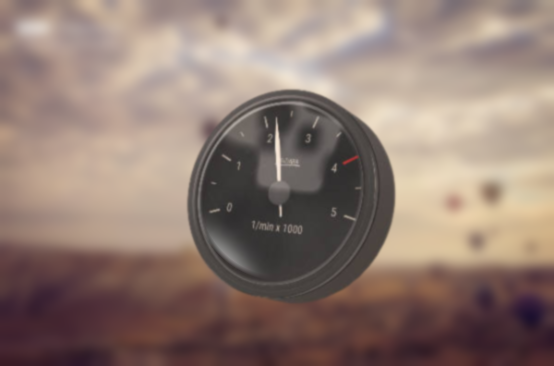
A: **2250** rpm
